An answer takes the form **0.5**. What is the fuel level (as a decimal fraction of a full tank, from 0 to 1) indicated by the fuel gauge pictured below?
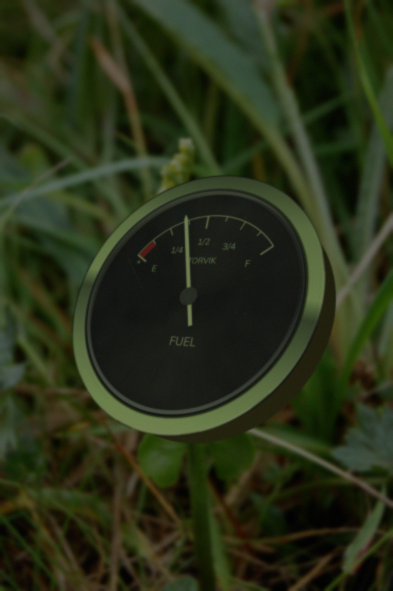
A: **0.375**
